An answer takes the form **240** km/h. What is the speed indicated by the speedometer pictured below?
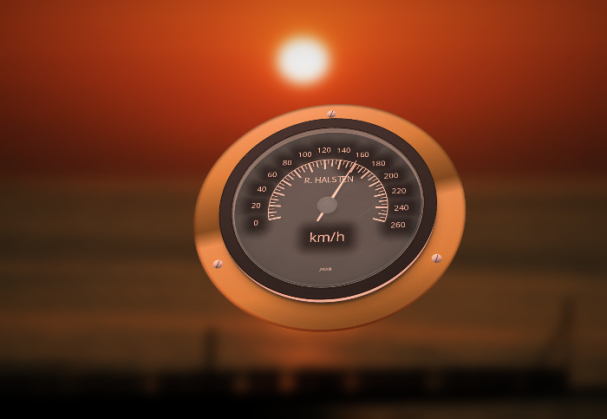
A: **160** km/h
